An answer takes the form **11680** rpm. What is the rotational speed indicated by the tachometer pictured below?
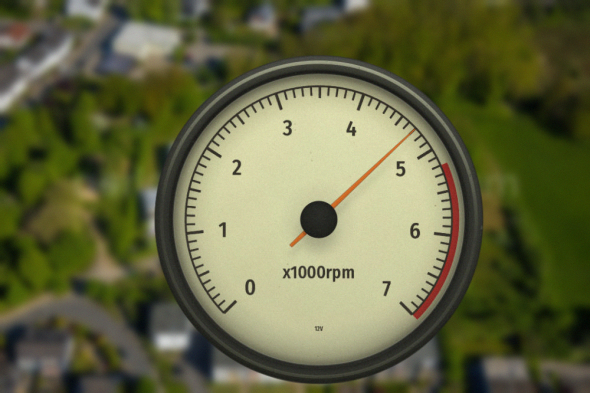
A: **4700** rpm
